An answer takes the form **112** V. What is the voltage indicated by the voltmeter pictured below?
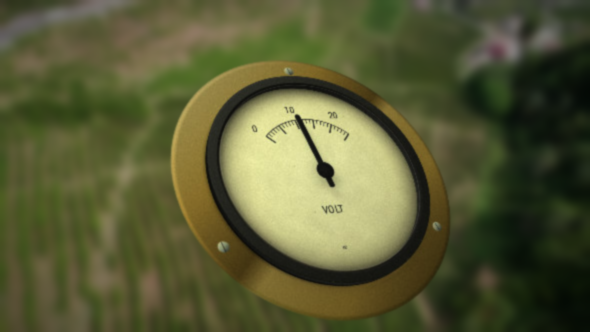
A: **10** V
